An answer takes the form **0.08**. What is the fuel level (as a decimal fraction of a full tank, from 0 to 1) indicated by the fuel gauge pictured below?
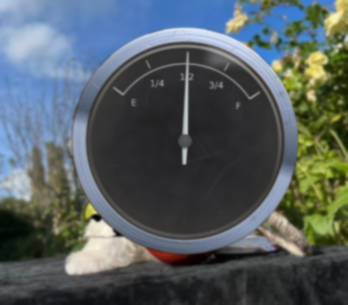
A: **0.5**
